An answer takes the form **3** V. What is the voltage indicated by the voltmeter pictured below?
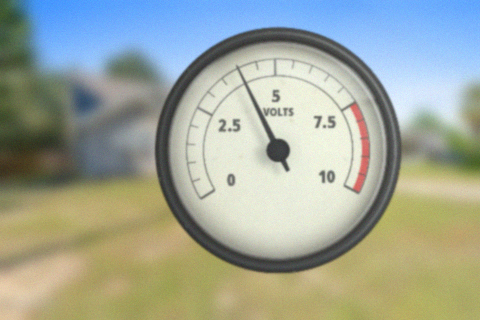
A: **4** V
